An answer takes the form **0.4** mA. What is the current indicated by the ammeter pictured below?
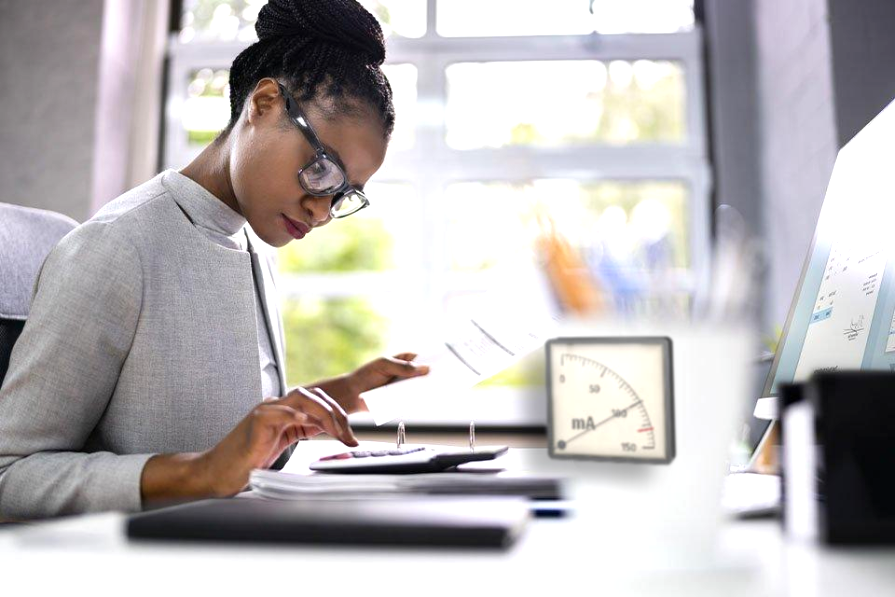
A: **100** mA
